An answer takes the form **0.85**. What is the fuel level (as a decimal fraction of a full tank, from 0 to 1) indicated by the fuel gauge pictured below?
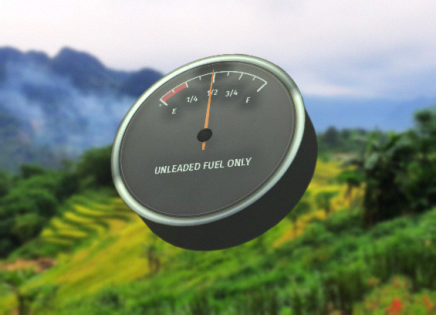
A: **0.5**
